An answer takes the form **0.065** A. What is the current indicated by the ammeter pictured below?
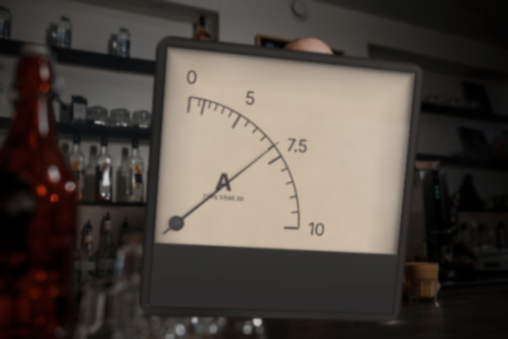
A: **7** A
